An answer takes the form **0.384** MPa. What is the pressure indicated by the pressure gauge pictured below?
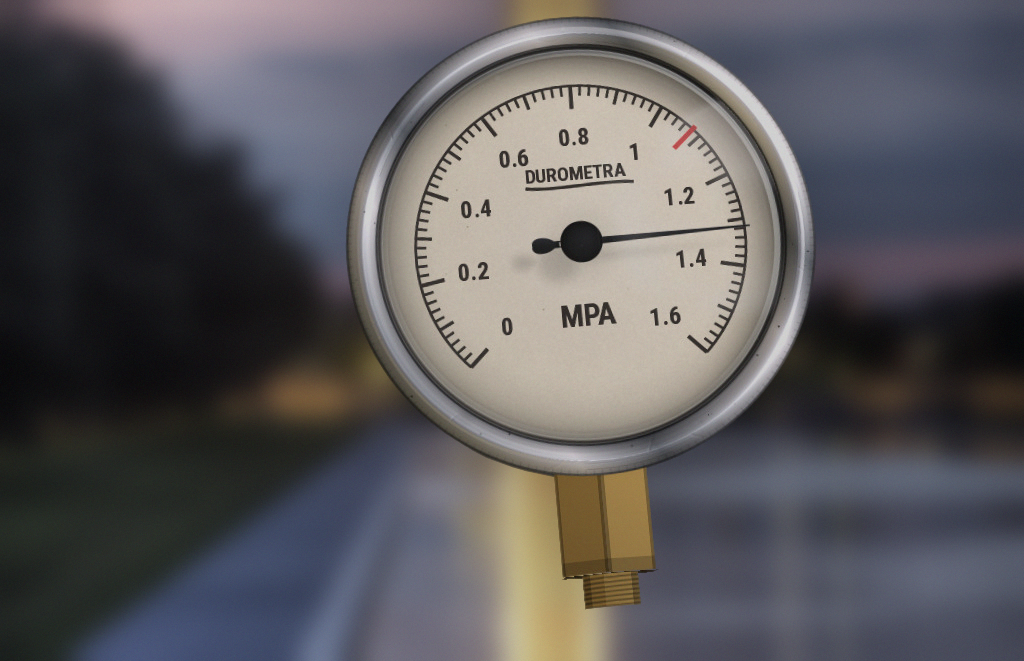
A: **1.32** MPa
